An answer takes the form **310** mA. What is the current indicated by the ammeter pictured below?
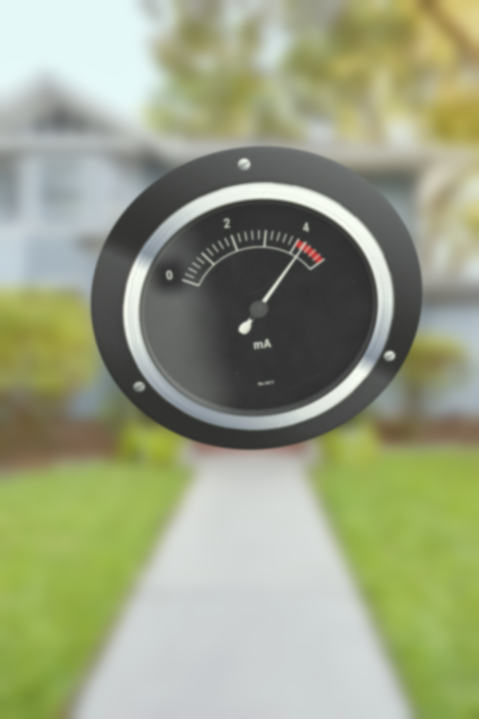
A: **4.2** mA
